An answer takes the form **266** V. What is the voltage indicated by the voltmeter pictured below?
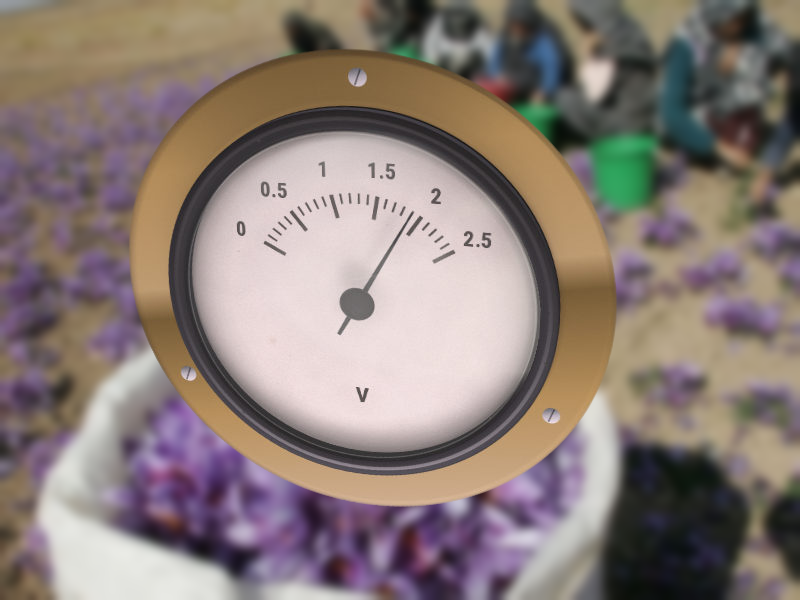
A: **1.9** V
